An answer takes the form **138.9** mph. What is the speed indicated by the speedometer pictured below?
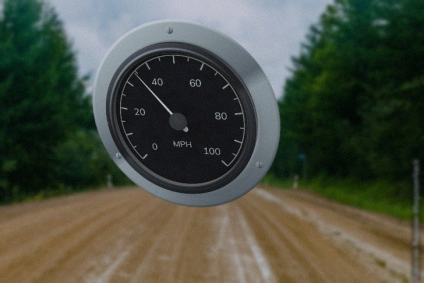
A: **35** mph
